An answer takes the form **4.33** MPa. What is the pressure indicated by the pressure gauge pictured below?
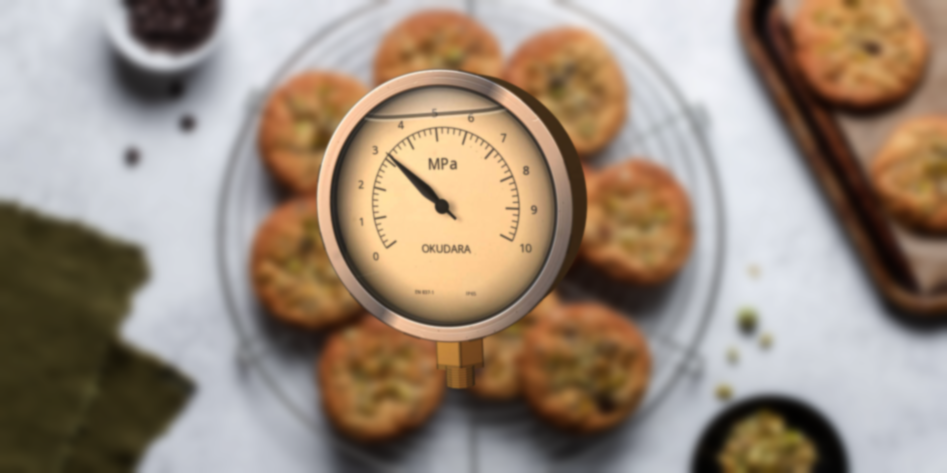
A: **3.2** MPa
